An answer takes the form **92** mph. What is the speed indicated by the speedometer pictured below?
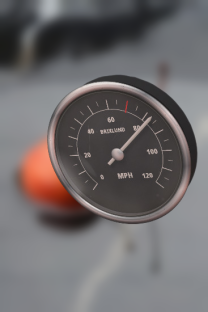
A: **82.5** mph
